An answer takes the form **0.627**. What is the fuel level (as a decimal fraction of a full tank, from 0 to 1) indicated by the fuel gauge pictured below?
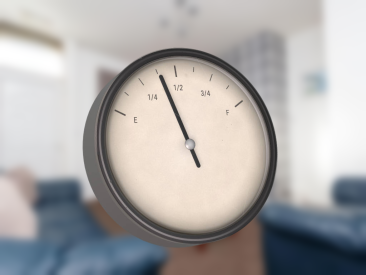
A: **0.375**
